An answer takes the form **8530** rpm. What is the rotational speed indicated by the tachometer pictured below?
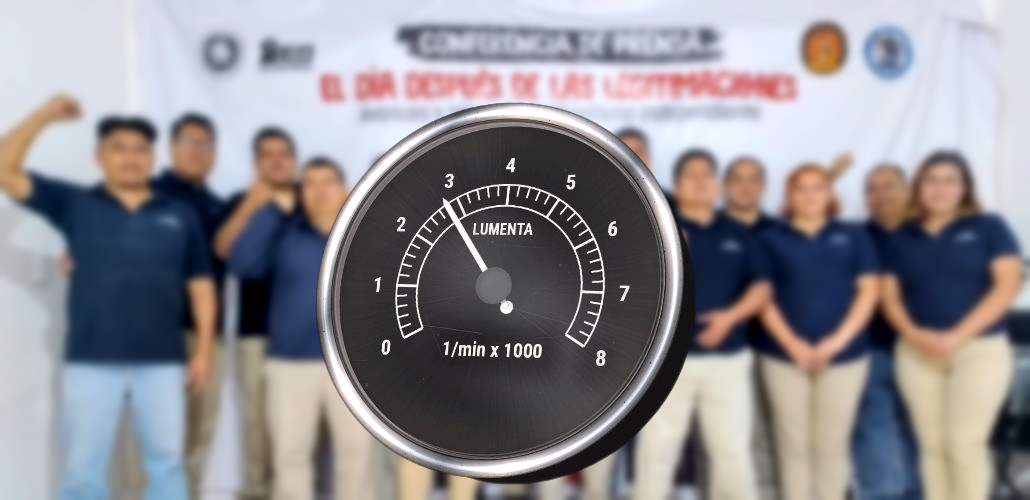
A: **2800** rpm
